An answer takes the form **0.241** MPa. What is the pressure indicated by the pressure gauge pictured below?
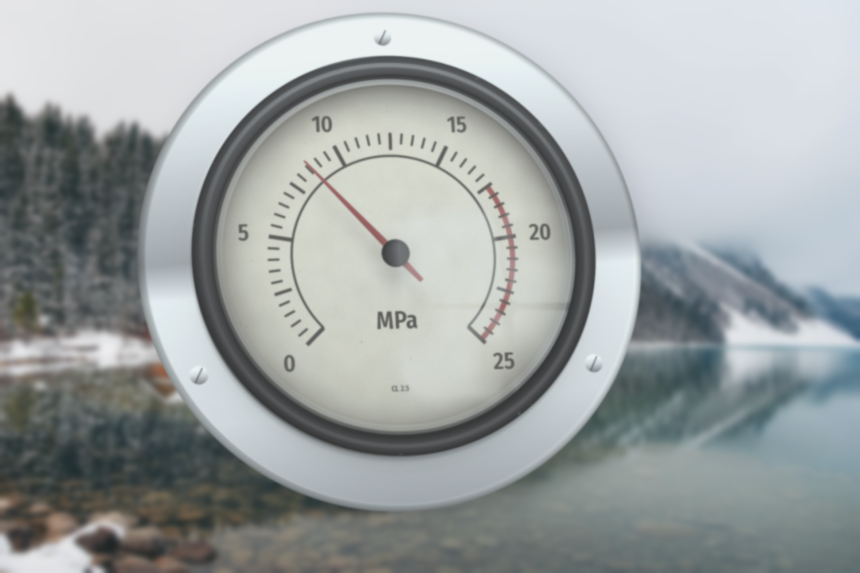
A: **8.5** MPa
